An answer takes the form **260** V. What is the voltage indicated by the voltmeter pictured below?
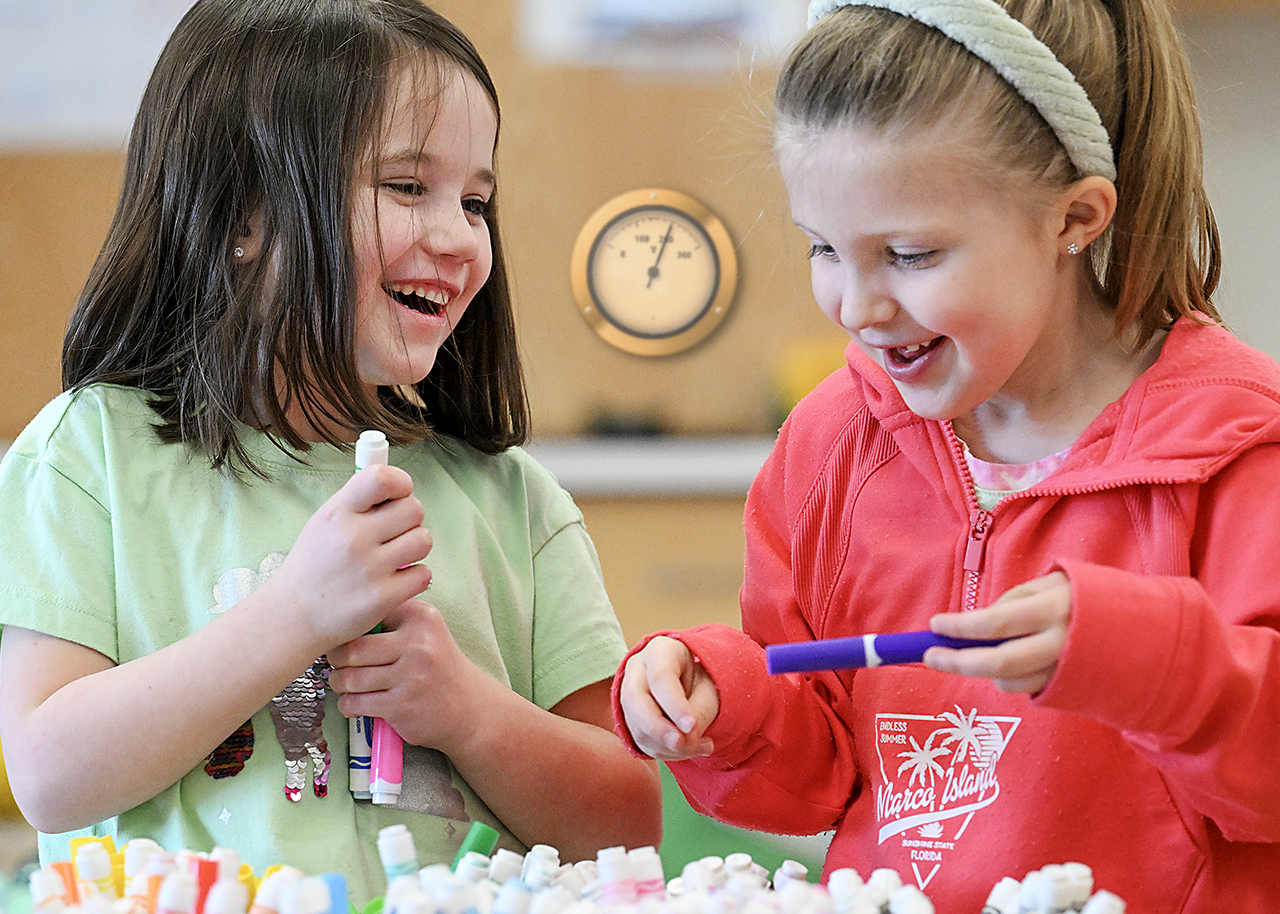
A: **200** V
